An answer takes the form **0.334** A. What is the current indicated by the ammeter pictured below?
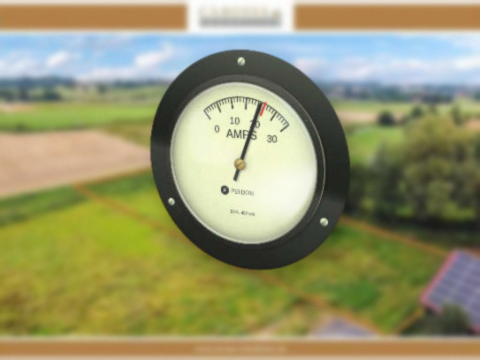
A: **20** A
